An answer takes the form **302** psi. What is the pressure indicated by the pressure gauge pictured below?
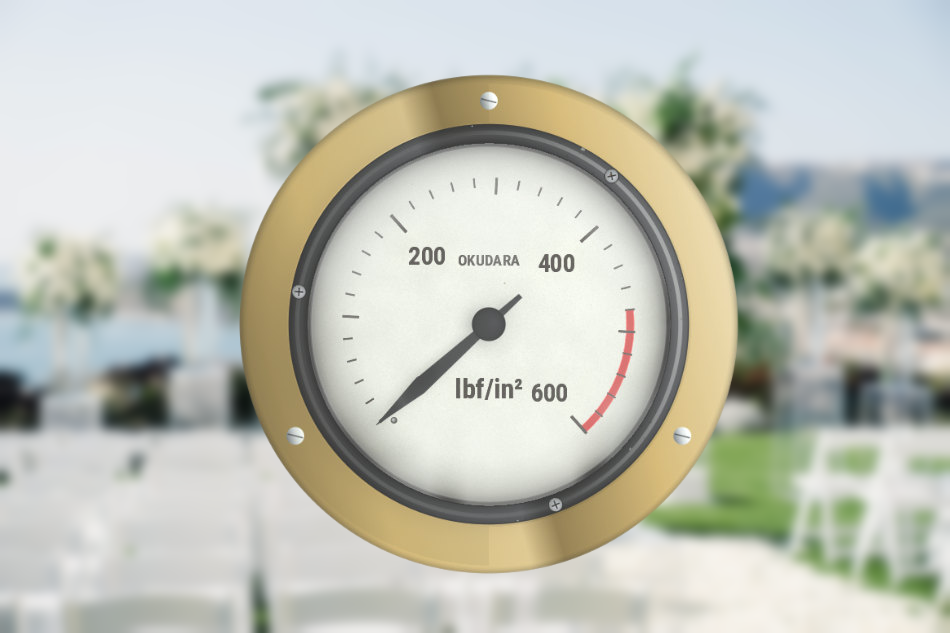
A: **0** psi
